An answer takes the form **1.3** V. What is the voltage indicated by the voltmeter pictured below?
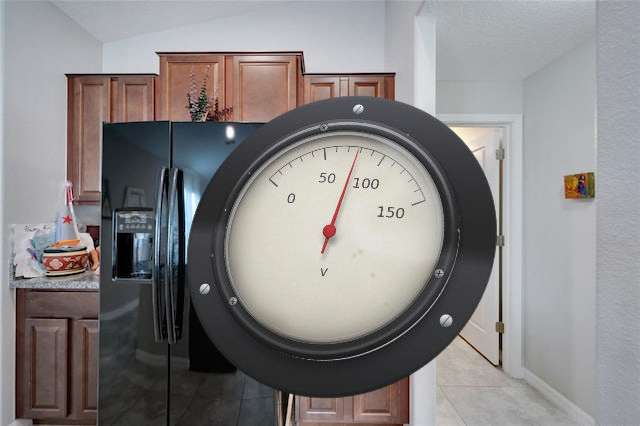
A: **80** V
